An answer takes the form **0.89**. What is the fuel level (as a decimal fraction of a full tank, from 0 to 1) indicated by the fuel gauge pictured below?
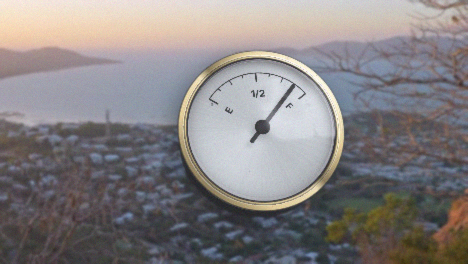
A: **0.875**
